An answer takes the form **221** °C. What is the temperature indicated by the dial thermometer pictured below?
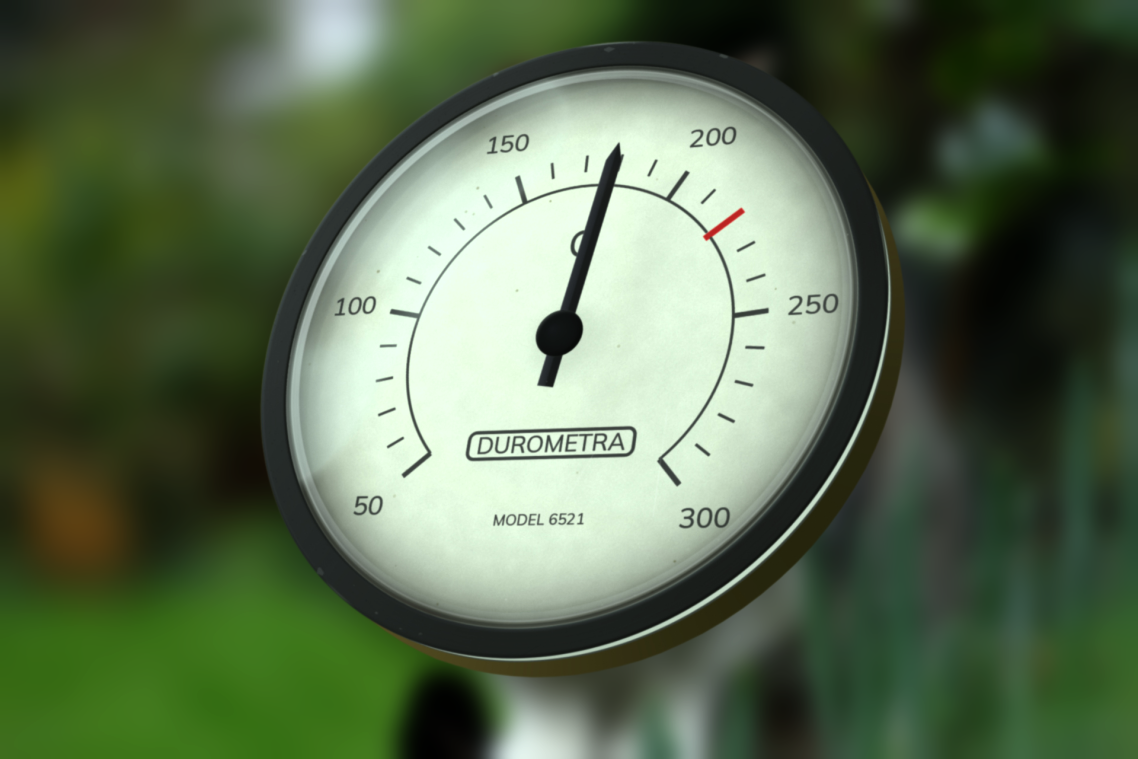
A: **180** °C
